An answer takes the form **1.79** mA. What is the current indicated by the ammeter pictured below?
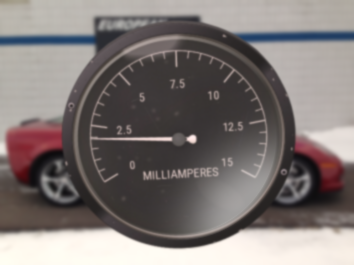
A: **2** mA
